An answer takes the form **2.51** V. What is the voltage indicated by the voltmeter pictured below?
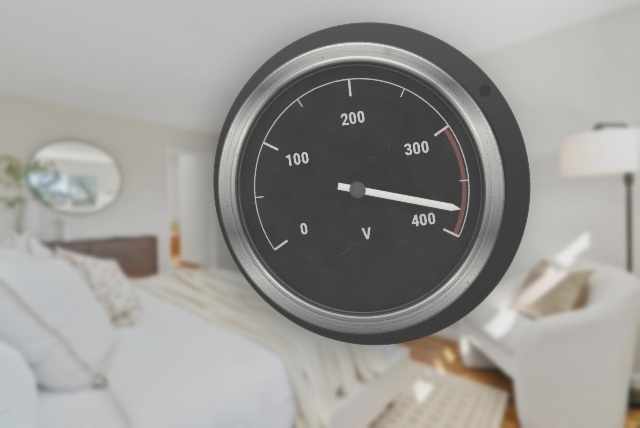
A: **375** V
